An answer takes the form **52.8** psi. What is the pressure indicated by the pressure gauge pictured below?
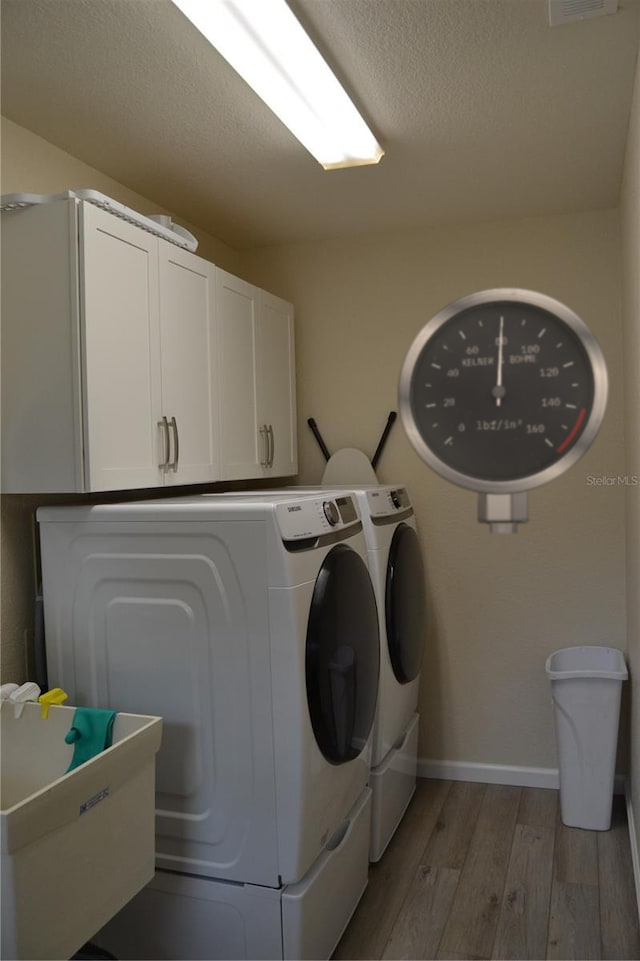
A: **80** psi
